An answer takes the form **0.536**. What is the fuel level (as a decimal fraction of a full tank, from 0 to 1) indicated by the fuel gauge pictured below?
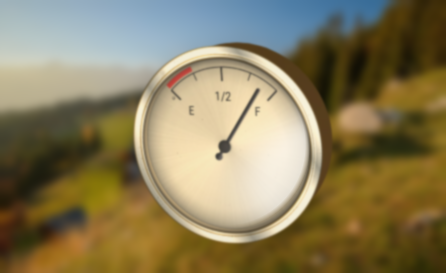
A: **0.875**
